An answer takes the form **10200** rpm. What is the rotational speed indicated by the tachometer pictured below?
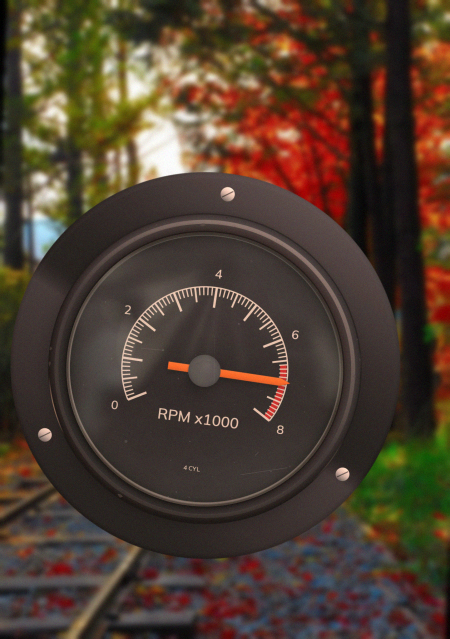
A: **7000** rpm
